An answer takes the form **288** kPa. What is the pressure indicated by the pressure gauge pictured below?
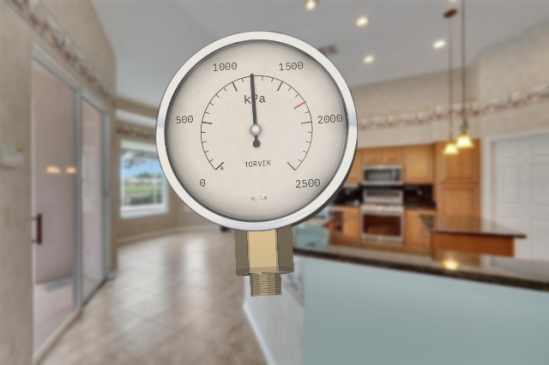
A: **1200** kPa
